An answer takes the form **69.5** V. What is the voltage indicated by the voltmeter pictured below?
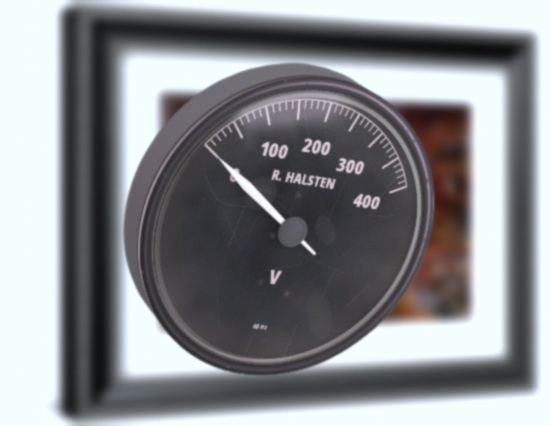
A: **0** V
